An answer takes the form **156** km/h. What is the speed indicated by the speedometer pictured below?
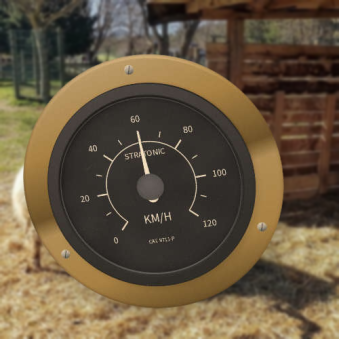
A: **60** km/h
